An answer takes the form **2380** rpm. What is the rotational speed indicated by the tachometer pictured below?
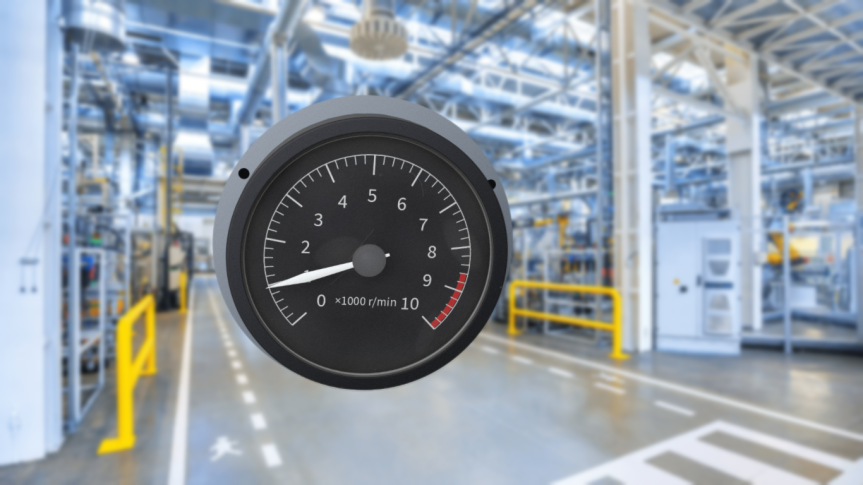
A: **1000** rpm
